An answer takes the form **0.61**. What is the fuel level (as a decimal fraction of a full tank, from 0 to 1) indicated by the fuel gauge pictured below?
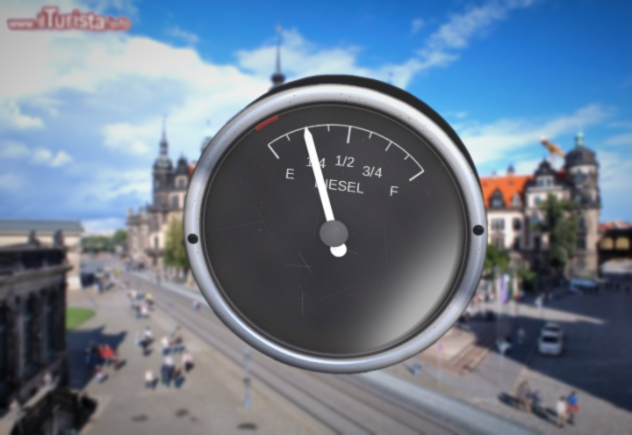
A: **0.25**
